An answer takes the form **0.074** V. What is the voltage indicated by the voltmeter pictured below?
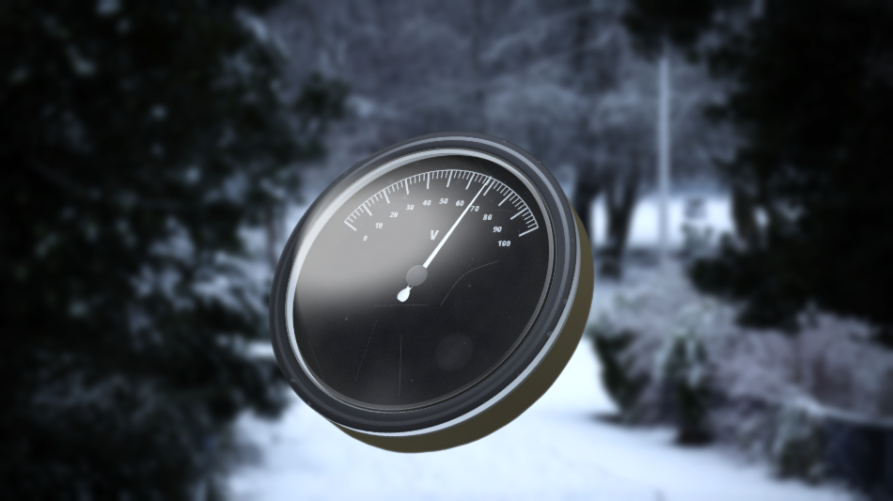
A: **70** V
